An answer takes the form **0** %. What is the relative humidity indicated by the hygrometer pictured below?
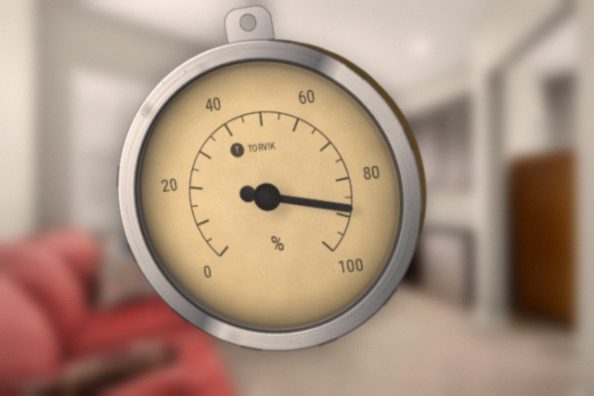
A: **87.5** %
